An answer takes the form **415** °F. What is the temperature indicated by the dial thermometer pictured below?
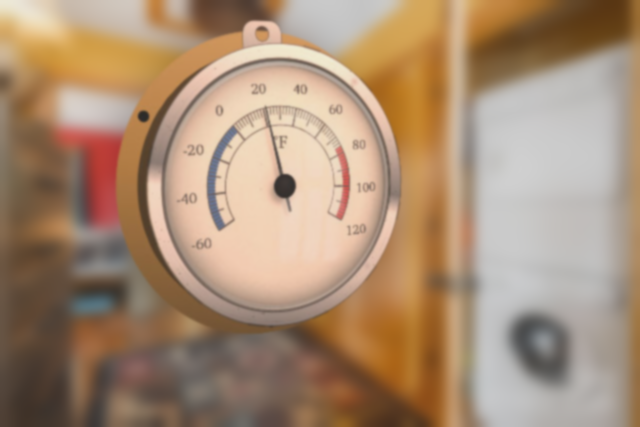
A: **20** °F
